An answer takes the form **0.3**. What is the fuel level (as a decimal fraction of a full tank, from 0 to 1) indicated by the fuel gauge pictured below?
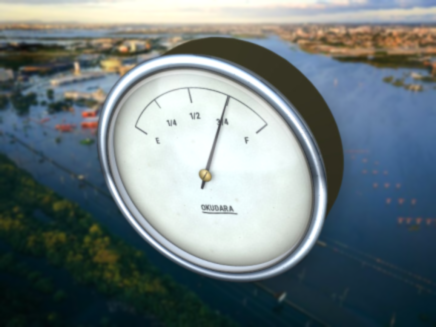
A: **0.75**
